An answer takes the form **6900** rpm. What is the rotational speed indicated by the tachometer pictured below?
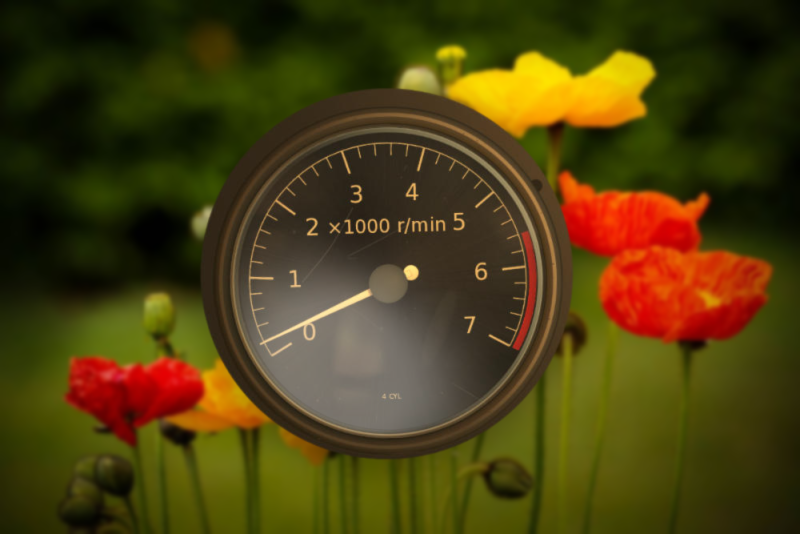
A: **200** rpm
